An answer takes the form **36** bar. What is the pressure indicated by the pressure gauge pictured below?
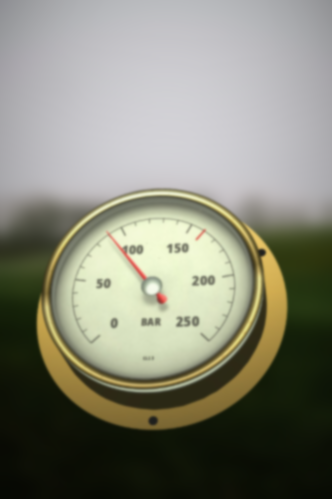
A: **90** bar
